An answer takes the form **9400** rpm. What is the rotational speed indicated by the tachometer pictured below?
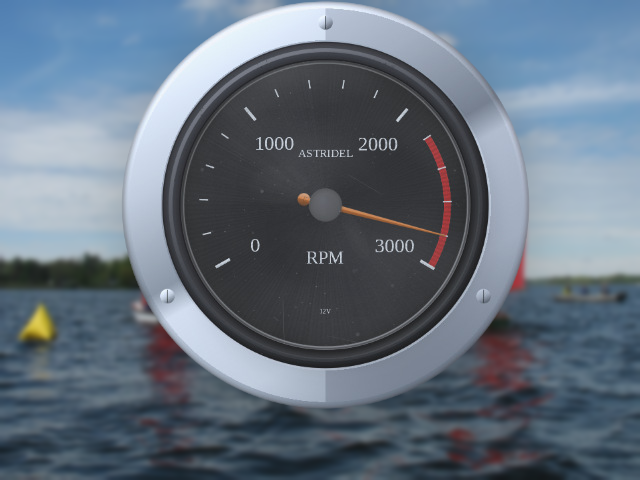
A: **2800** rpm
